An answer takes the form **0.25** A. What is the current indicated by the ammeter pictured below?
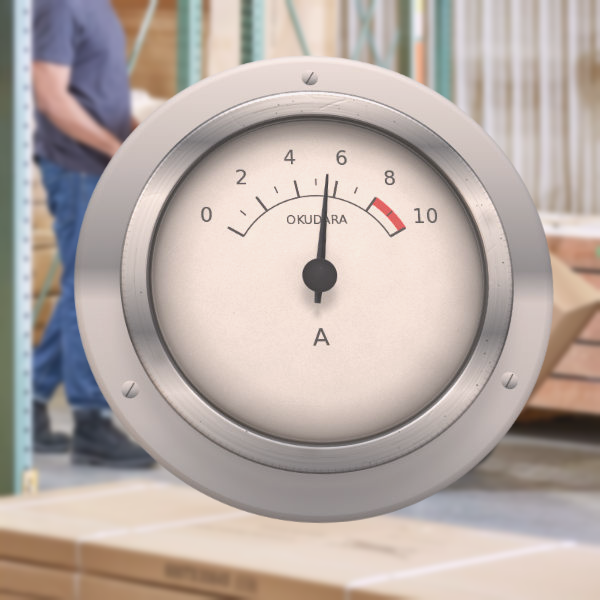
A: **5.5** A
